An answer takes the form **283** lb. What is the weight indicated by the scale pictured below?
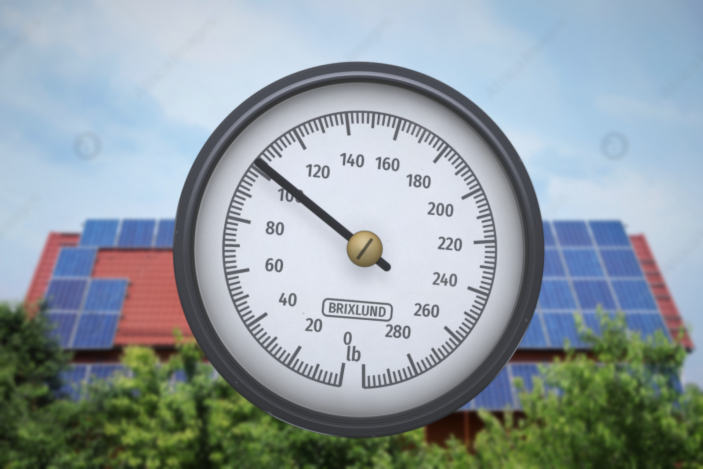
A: **102** lb
